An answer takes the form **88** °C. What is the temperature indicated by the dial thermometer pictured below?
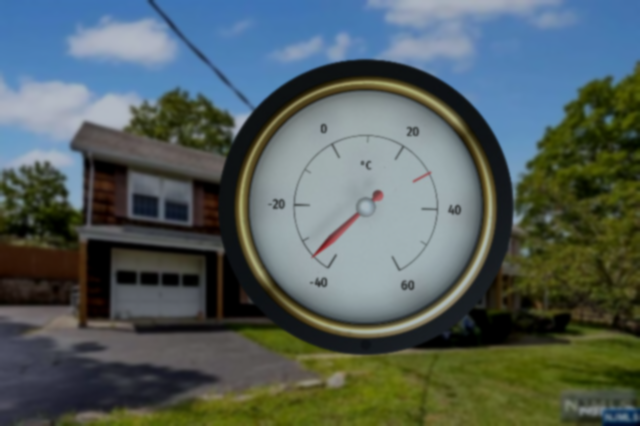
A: **-35** °C
